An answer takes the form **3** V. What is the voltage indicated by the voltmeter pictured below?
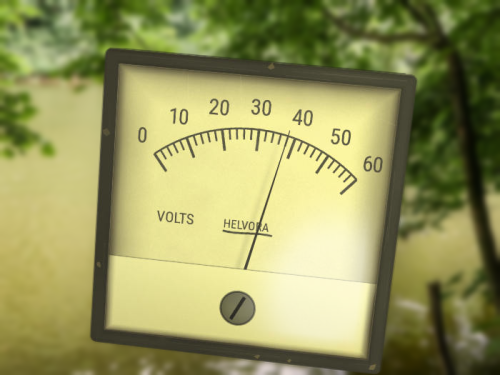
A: **38** V
